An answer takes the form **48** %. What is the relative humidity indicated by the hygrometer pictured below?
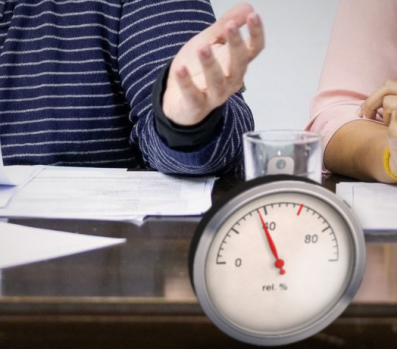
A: **36** %
